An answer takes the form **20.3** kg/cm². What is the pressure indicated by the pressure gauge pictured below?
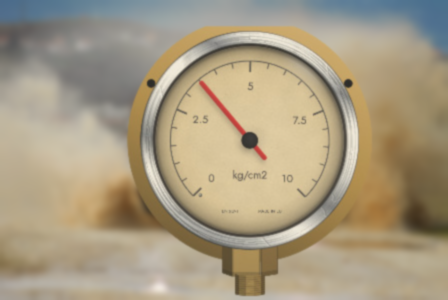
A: **3.5** kg/cm²
